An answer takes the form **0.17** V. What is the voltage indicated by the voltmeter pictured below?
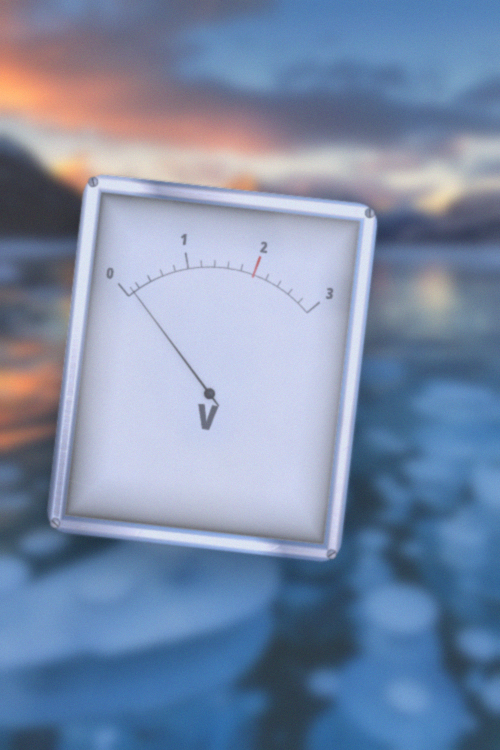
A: **0.1** V
